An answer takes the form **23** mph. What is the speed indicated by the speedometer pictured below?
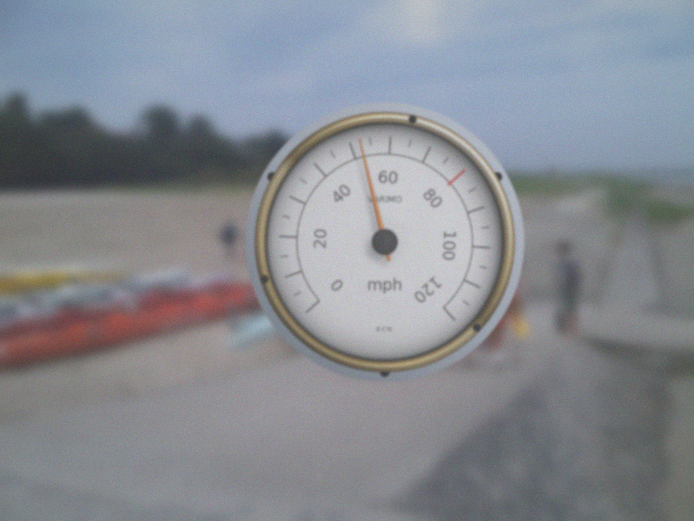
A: **52.5** mph
